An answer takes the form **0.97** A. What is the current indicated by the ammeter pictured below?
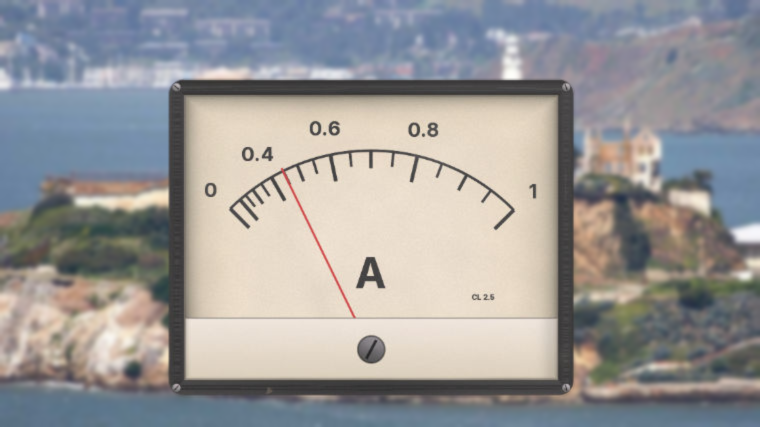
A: **0.45** A
